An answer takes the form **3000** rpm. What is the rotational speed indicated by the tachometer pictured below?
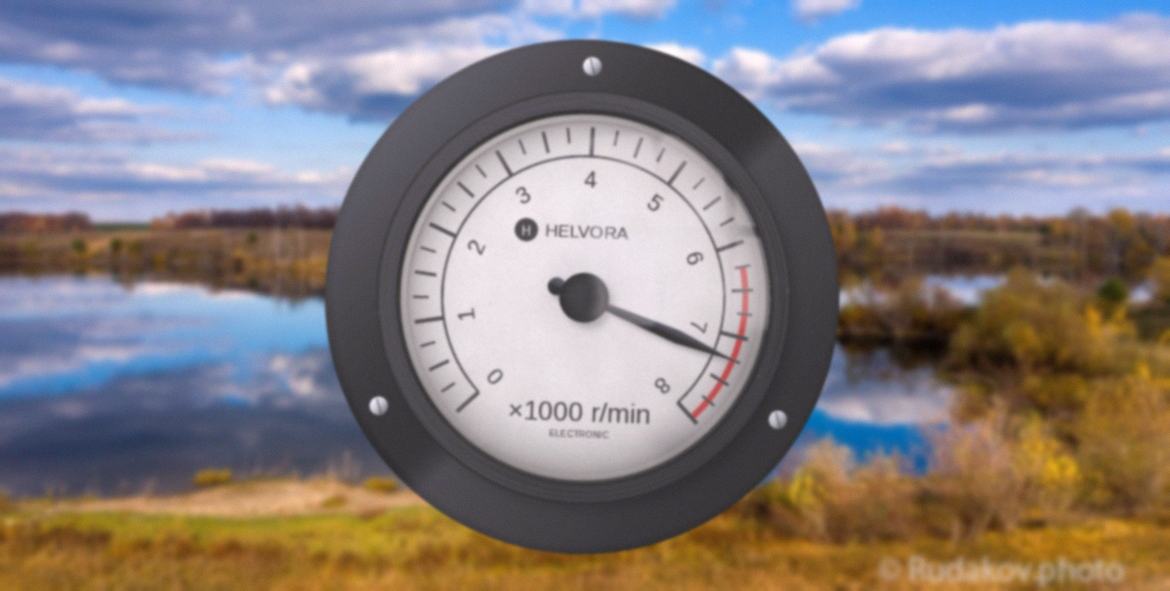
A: **7250** rpm
